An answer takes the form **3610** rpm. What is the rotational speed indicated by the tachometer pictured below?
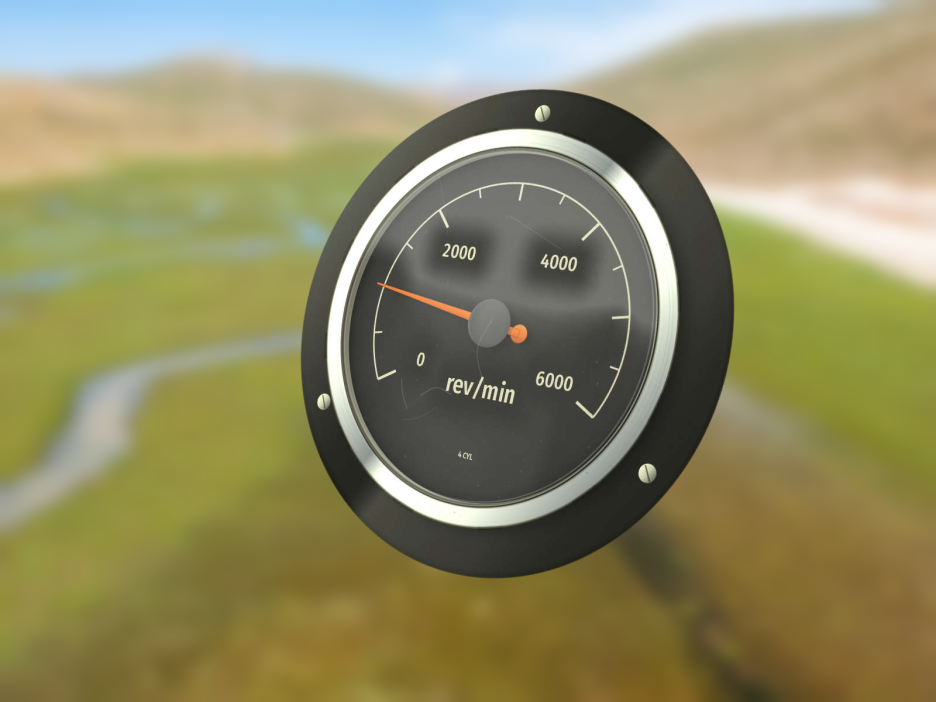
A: **1000** rpm
